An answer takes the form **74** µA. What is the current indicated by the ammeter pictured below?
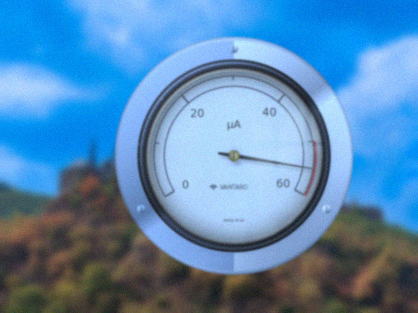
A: **55** µA
